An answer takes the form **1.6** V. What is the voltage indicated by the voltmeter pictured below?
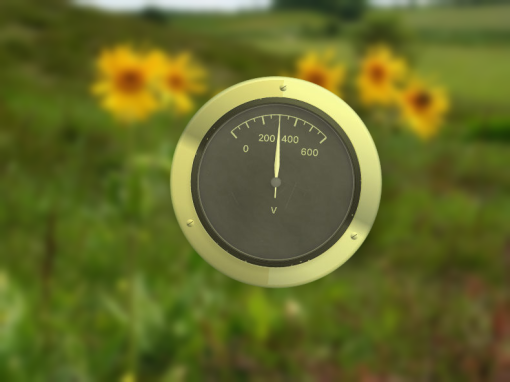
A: **300** V
